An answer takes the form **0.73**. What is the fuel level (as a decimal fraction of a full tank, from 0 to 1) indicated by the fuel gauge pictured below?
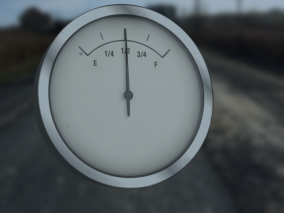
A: **0.5**
